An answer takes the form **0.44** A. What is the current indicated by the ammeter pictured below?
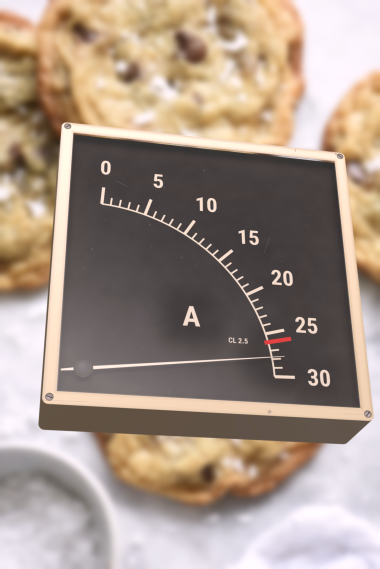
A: **28** A
